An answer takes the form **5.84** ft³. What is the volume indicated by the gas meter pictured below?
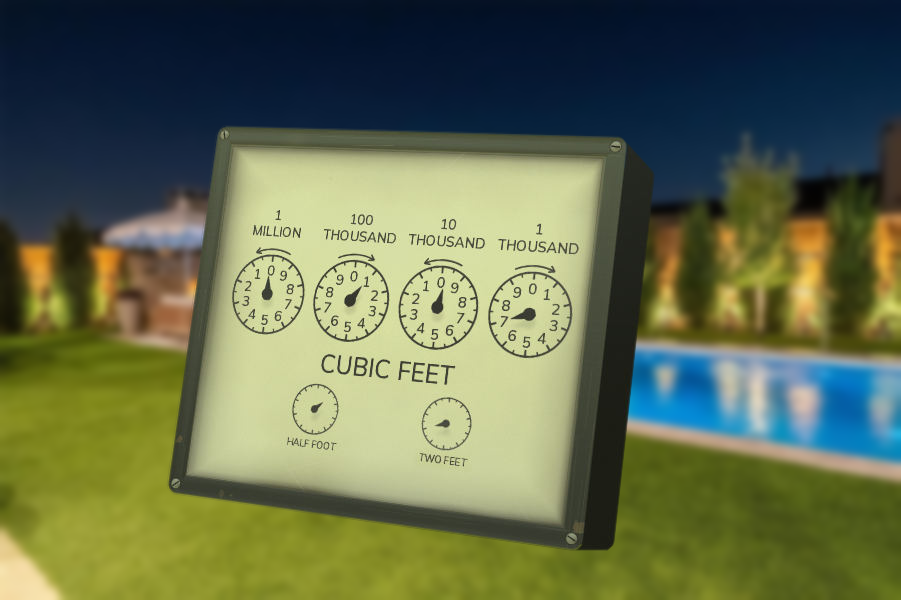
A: **9700** ft³
